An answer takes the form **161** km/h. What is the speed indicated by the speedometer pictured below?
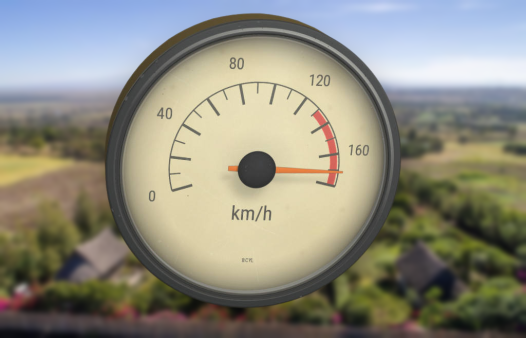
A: **170** km/h
